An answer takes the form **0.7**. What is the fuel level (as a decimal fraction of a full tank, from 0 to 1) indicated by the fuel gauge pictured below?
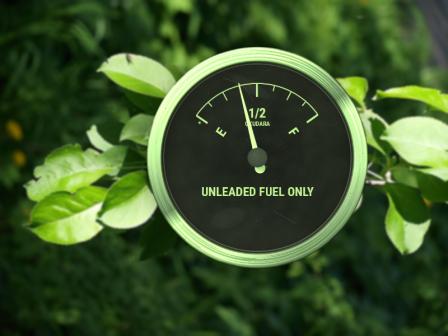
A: **0.375**
